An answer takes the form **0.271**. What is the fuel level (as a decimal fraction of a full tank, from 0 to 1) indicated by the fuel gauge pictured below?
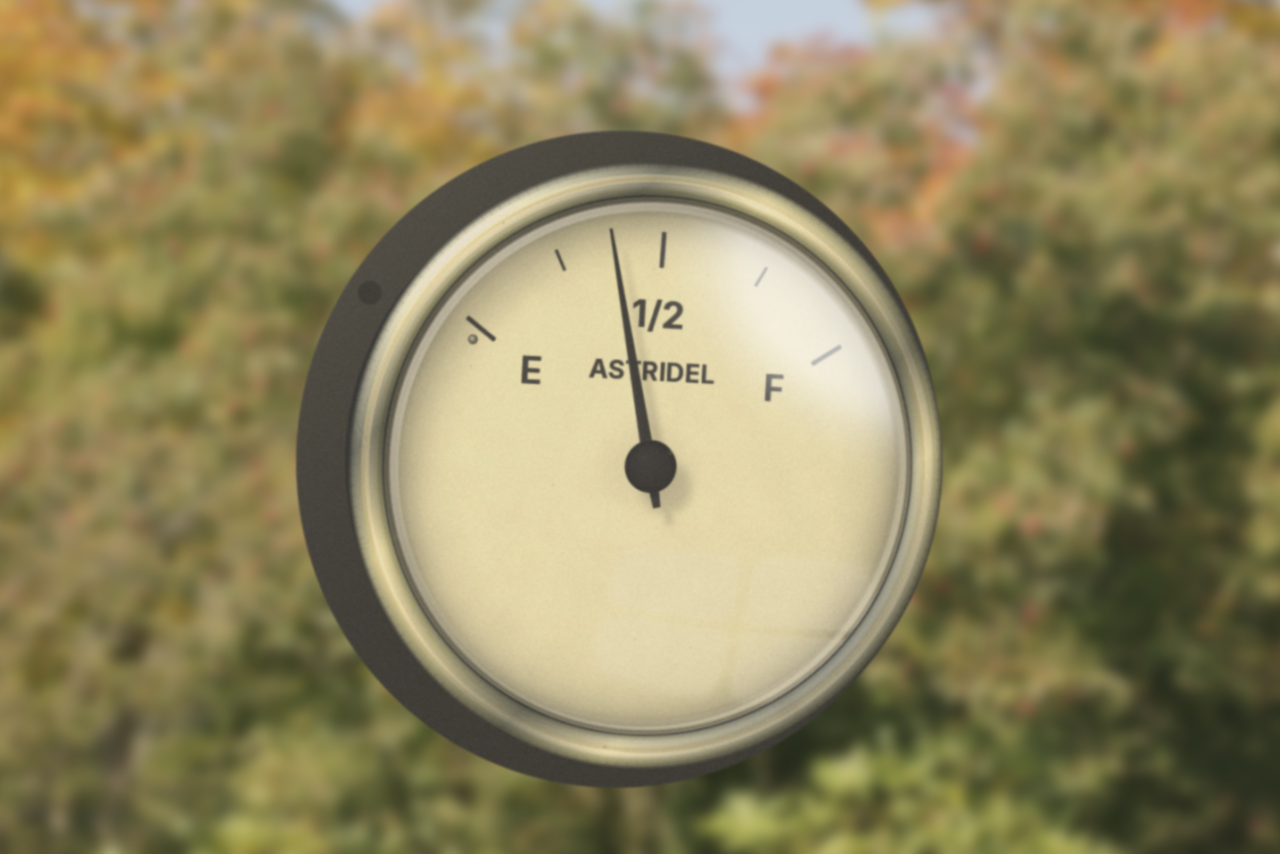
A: **0.375**
